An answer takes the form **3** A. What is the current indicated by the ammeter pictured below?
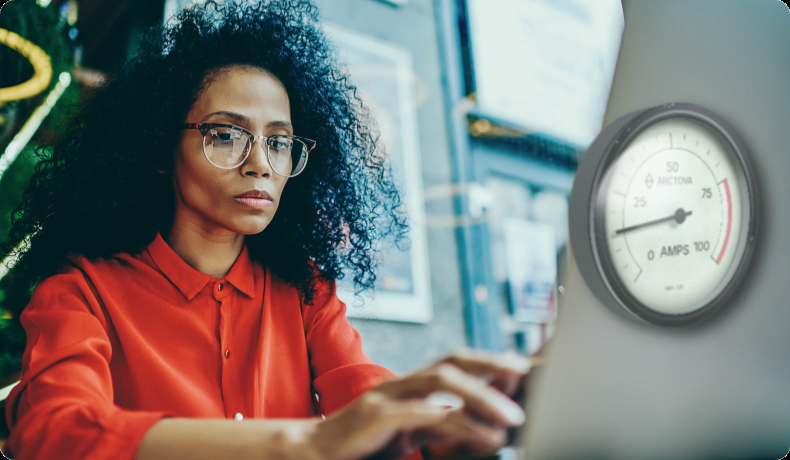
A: **15** A
